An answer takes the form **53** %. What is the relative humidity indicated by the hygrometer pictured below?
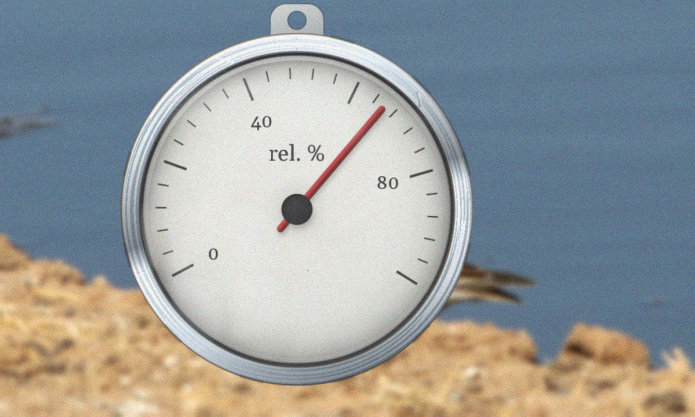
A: **66** %
